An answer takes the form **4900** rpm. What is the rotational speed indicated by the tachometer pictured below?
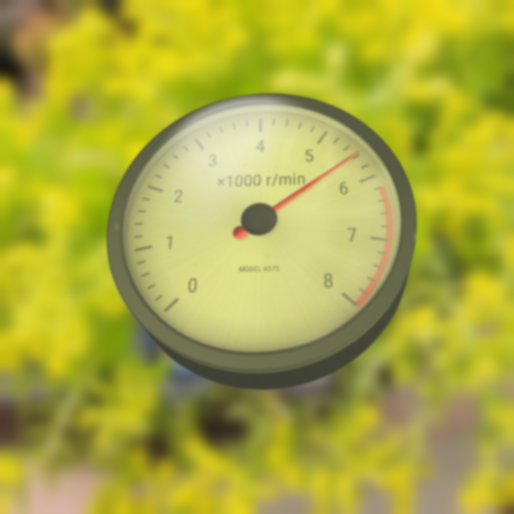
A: **5600** rpm
